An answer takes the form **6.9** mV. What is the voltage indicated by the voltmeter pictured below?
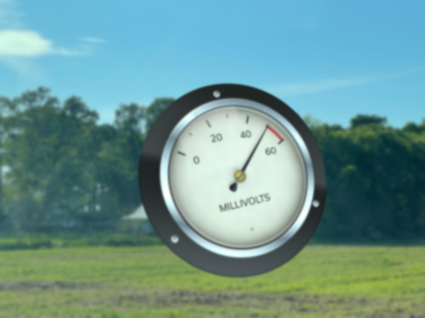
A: **50** mV
